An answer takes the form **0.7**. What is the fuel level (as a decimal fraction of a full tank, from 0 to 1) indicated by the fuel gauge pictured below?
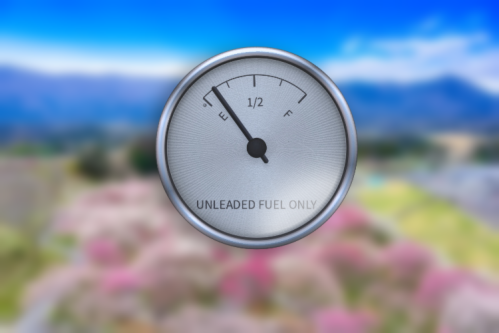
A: **0.125**
